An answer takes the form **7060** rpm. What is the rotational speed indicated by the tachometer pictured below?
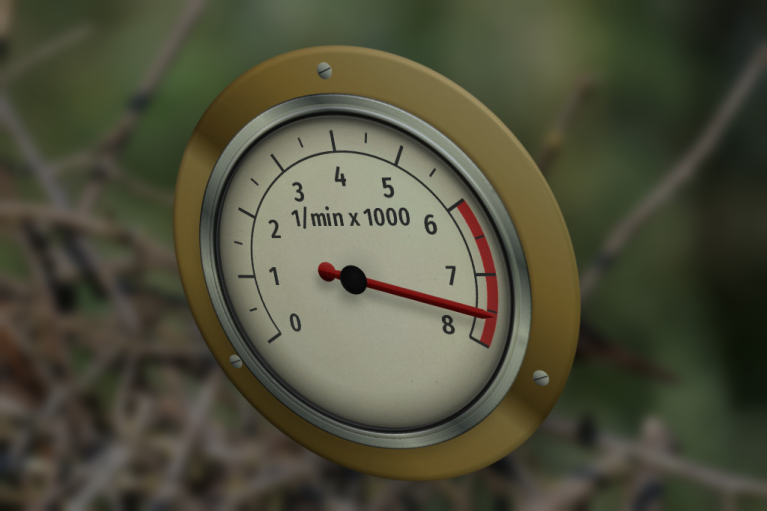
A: **7500** rpm
